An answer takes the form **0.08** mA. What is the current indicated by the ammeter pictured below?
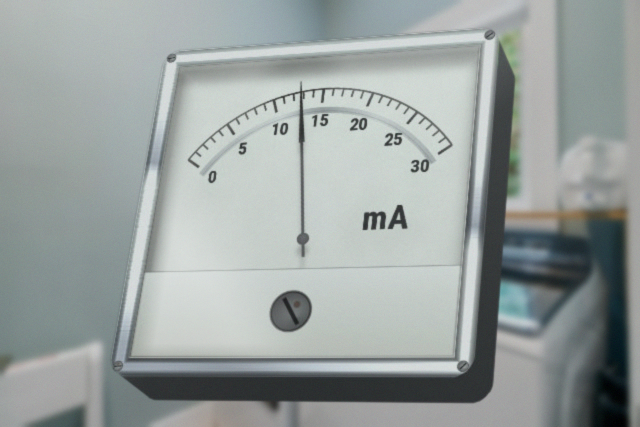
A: **13** mA
